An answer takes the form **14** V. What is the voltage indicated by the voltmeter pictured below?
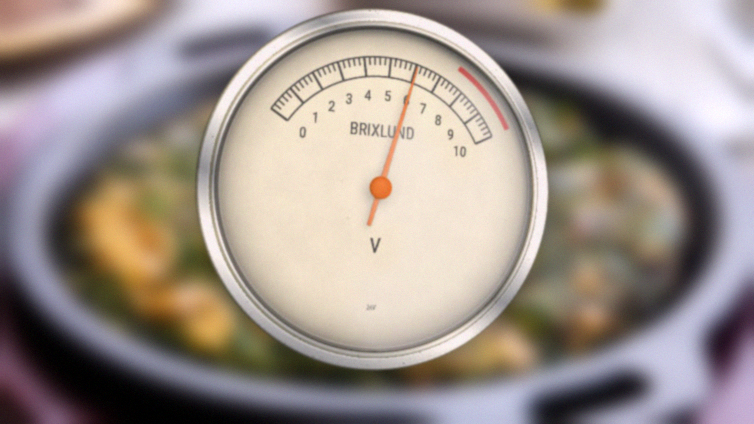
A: **6** V
